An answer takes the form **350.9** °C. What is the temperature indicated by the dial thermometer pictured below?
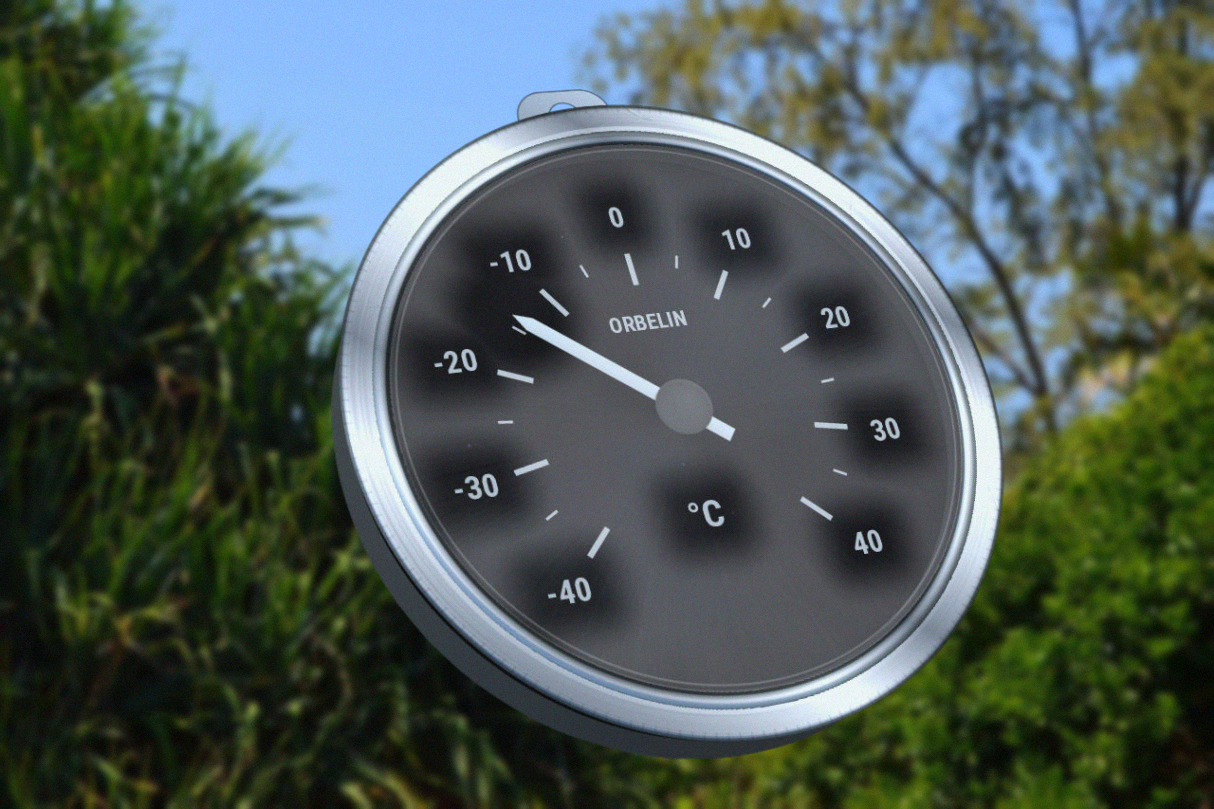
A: **-15** °C
